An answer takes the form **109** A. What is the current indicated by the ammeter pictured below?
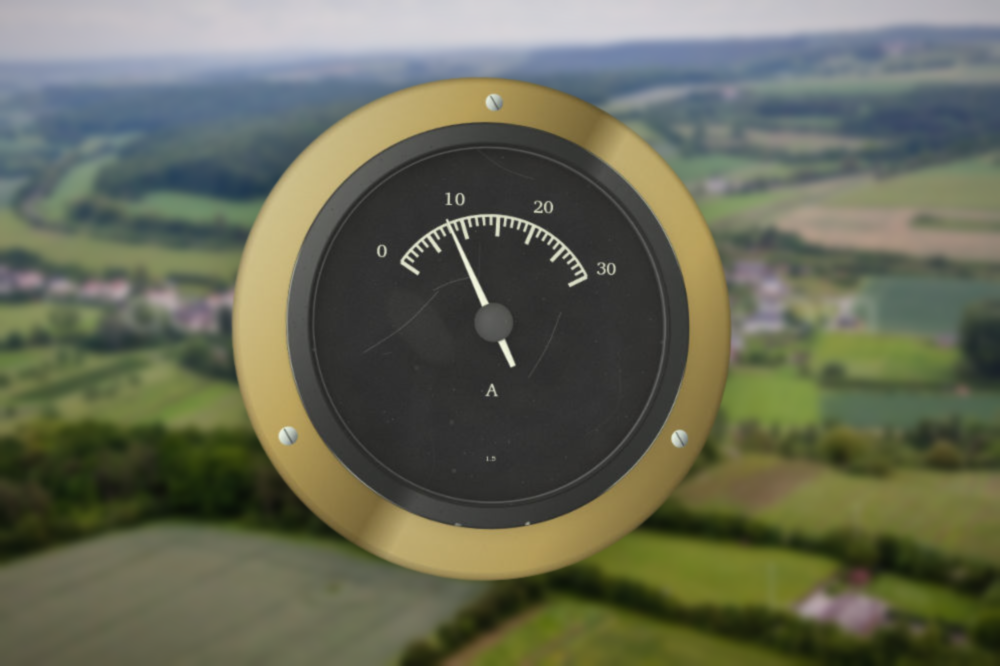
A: **8** A
